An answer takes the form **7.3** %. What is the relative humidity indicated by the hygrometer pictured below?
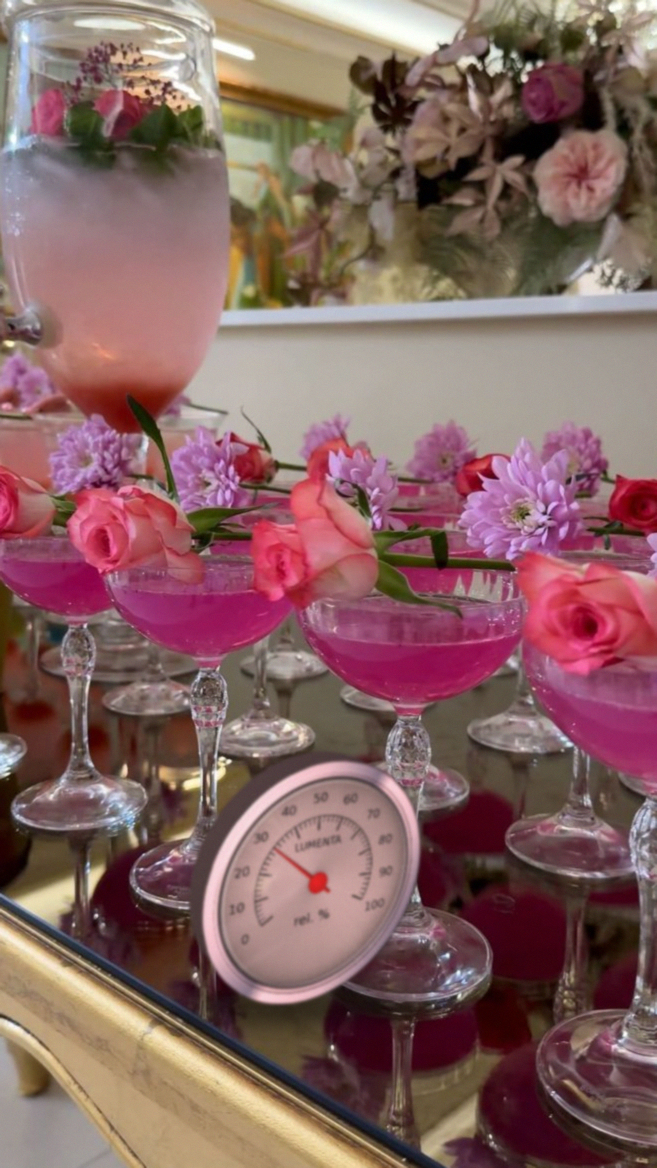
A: **30** %
